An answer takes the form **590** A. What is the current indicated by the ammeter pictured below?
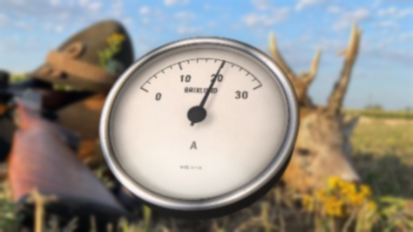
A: **20** A
